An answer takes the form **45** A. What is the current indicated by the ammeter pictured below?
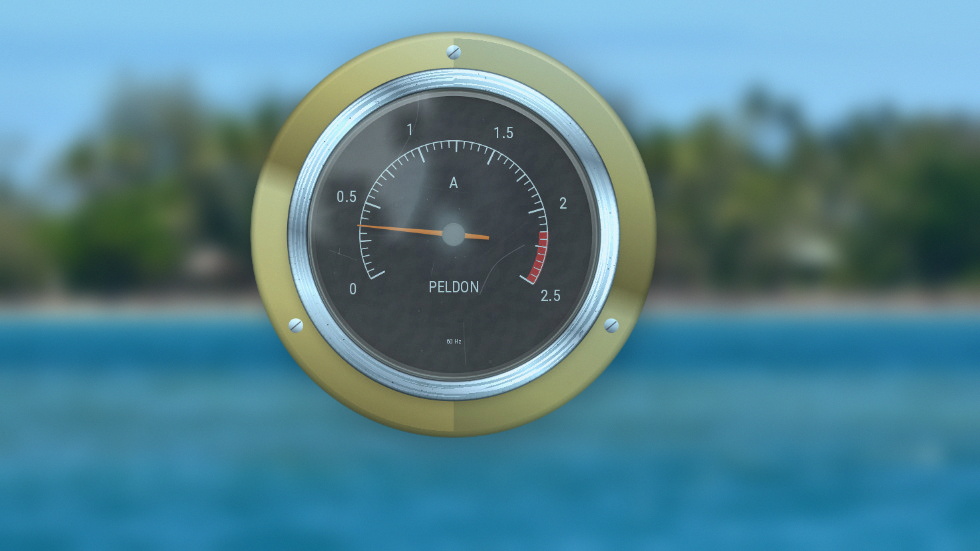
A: **0.35** A
